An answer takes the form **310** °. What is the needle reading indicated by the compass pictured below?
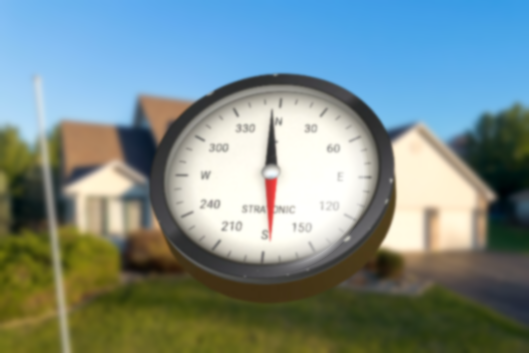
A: **175** °
